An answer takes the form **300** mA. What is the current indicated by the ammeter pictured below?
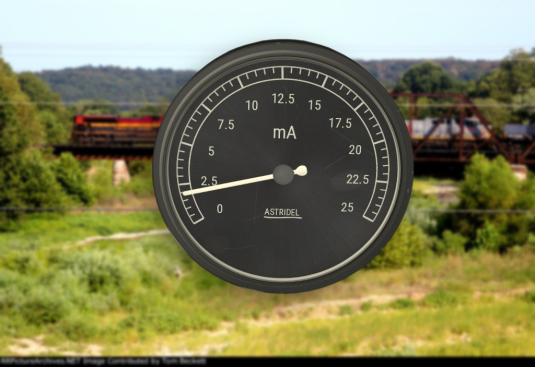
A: **2** mA
